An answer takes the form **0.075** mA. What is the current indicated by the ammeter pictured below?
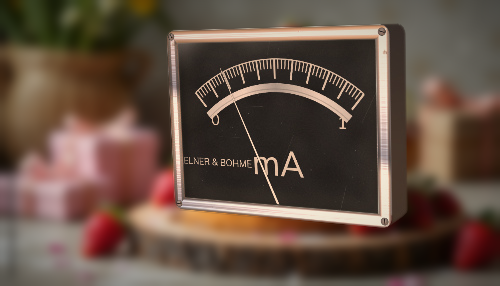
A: **0.2** mA
